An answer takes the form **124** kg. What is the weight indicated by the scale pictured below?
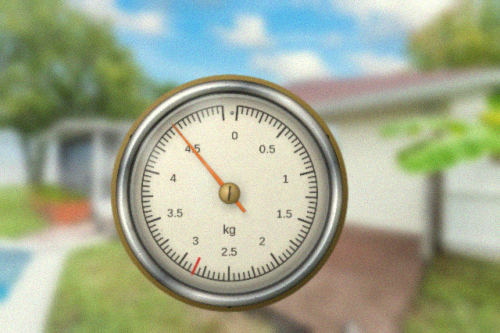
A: **4.5** kg
